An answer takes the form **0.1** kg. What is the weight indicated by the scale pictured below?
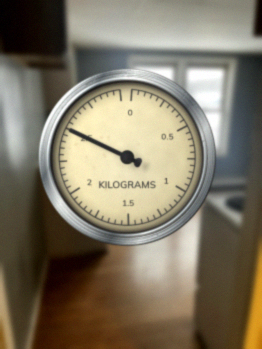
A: **2.5** kg
